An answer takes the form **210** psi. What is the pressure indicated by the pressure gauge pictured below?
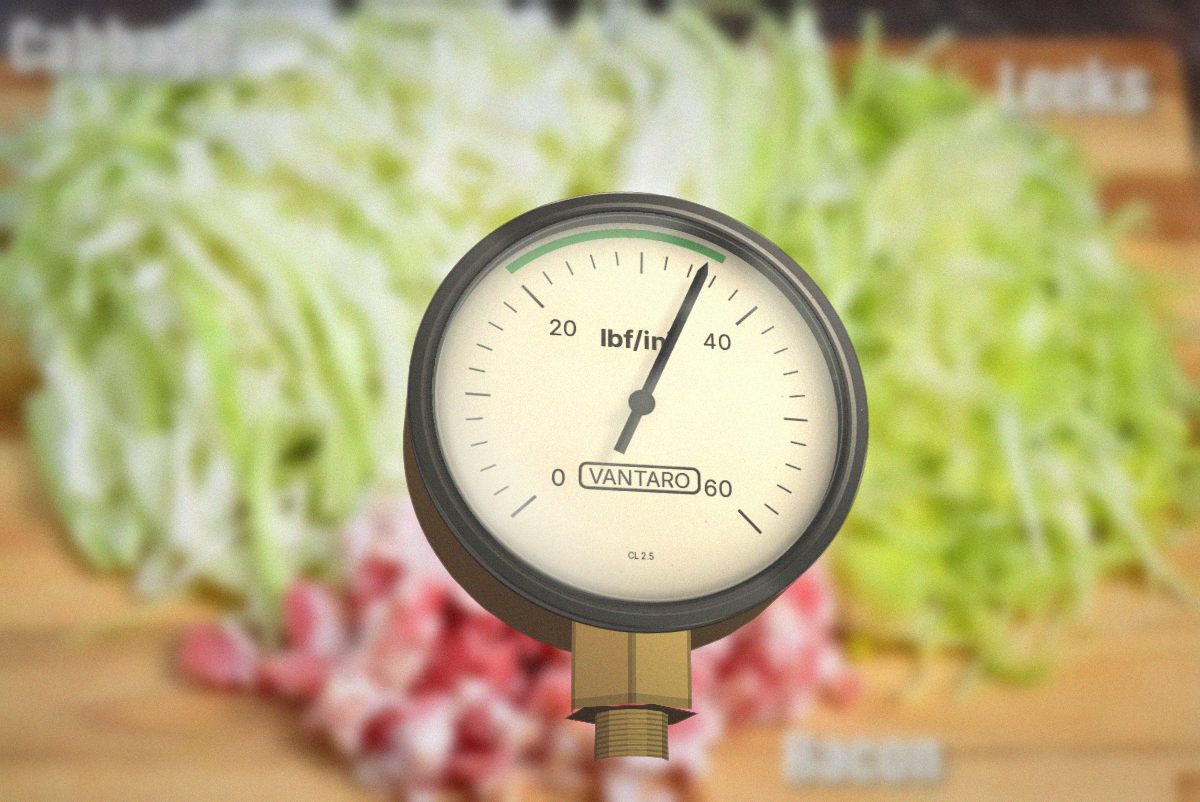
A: **35** psi
